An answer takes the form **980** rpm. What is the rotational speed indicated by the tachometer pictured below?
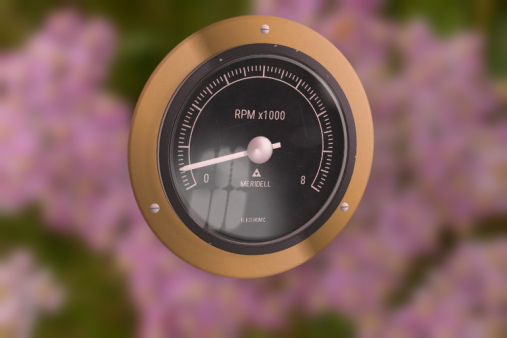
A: **500** rpm
